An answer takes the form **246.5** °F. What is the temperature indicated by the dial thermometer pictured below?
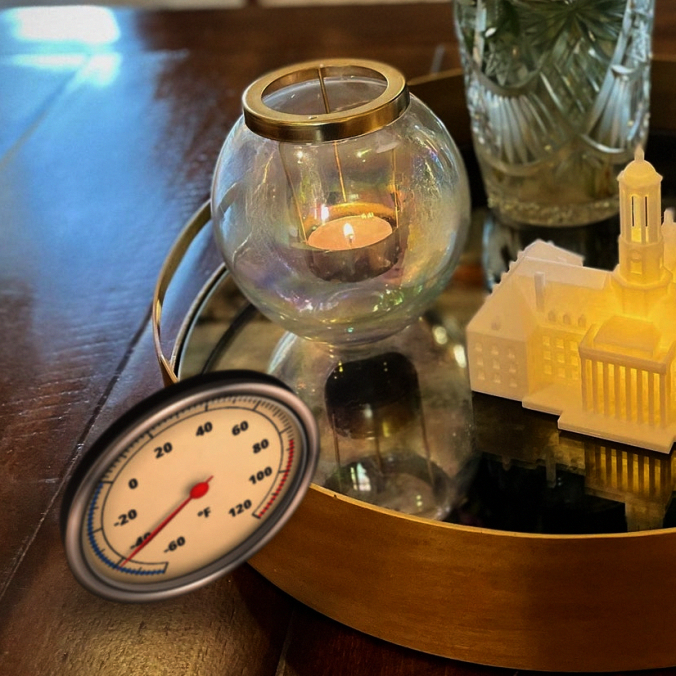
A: **-40** °F
